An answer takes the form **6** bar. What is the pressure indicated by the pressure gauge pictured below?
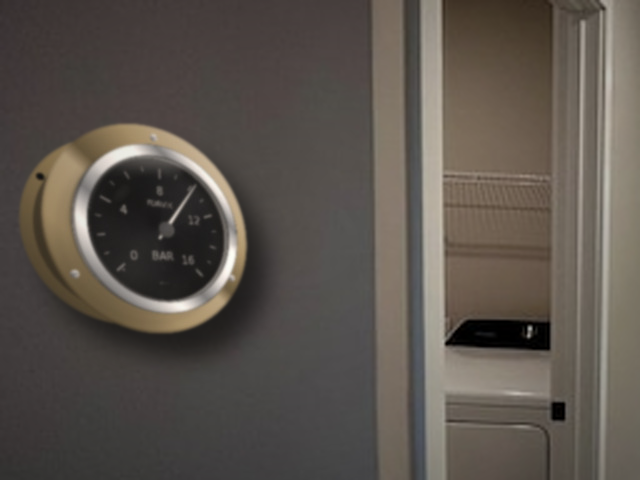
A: **10** bar
